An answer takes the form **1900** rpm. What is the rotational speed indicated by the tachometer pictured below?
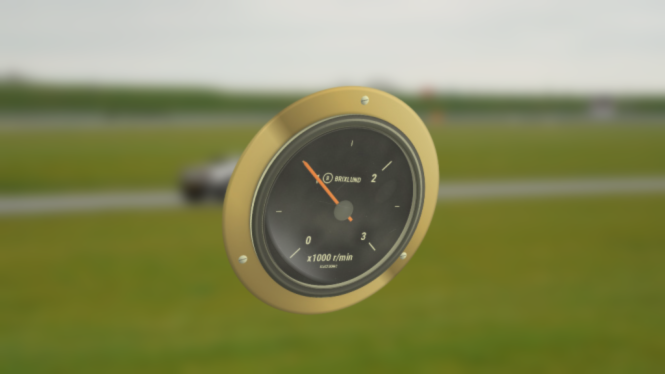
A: **1000** rpm
